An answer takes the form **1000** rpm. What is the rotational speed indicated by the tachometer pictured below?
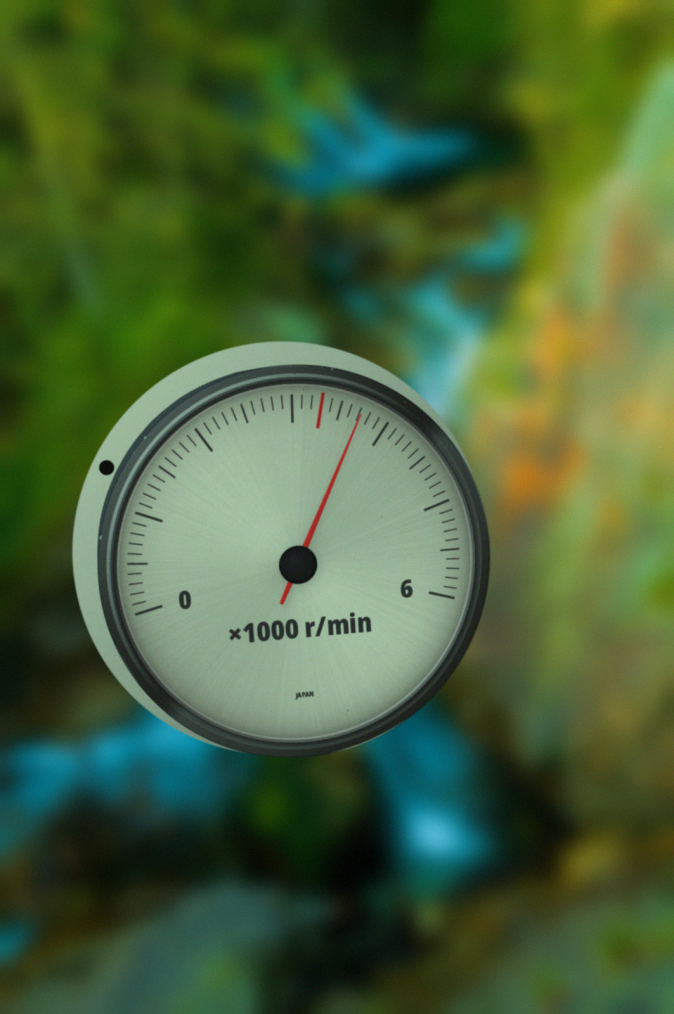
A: **3700** rpm
